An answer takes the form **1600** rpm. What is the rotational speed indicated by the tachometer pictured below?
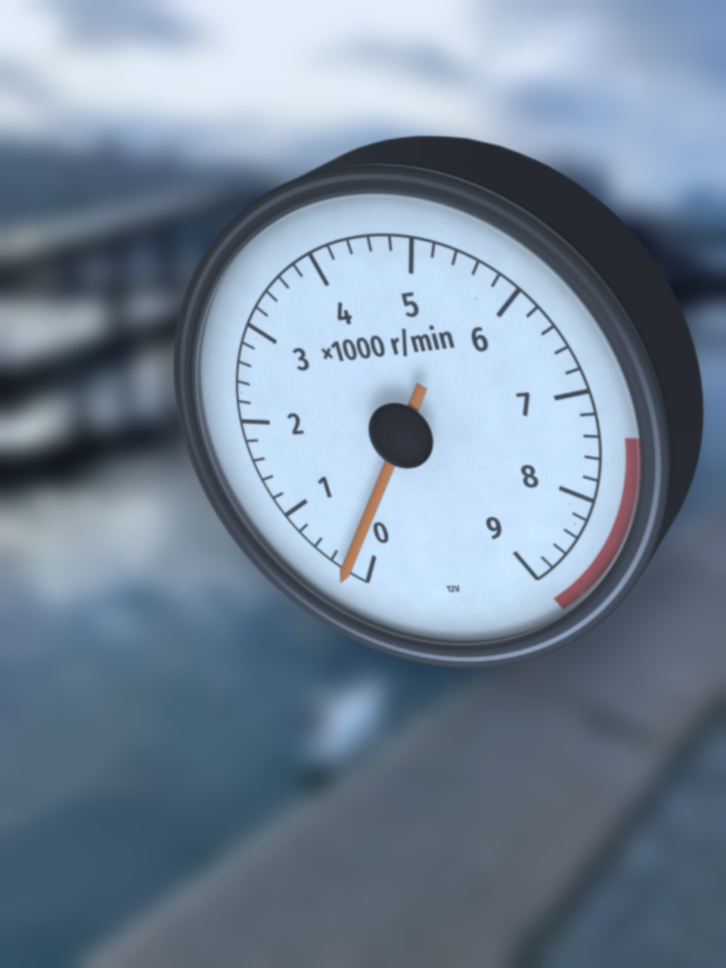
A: **200** rpm
